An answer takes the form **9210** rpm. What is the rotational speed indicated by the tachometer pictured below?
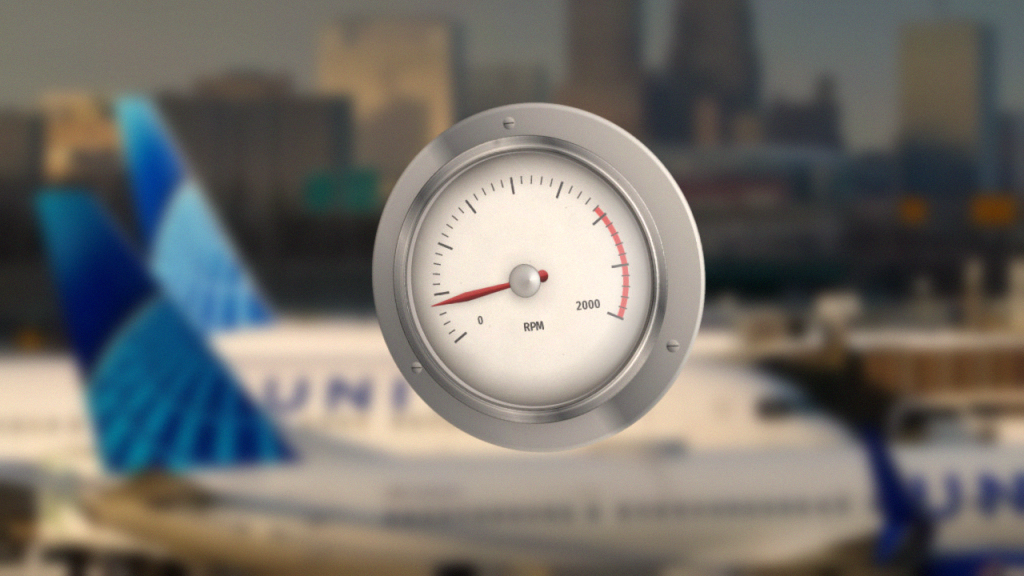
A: **200** rpm
